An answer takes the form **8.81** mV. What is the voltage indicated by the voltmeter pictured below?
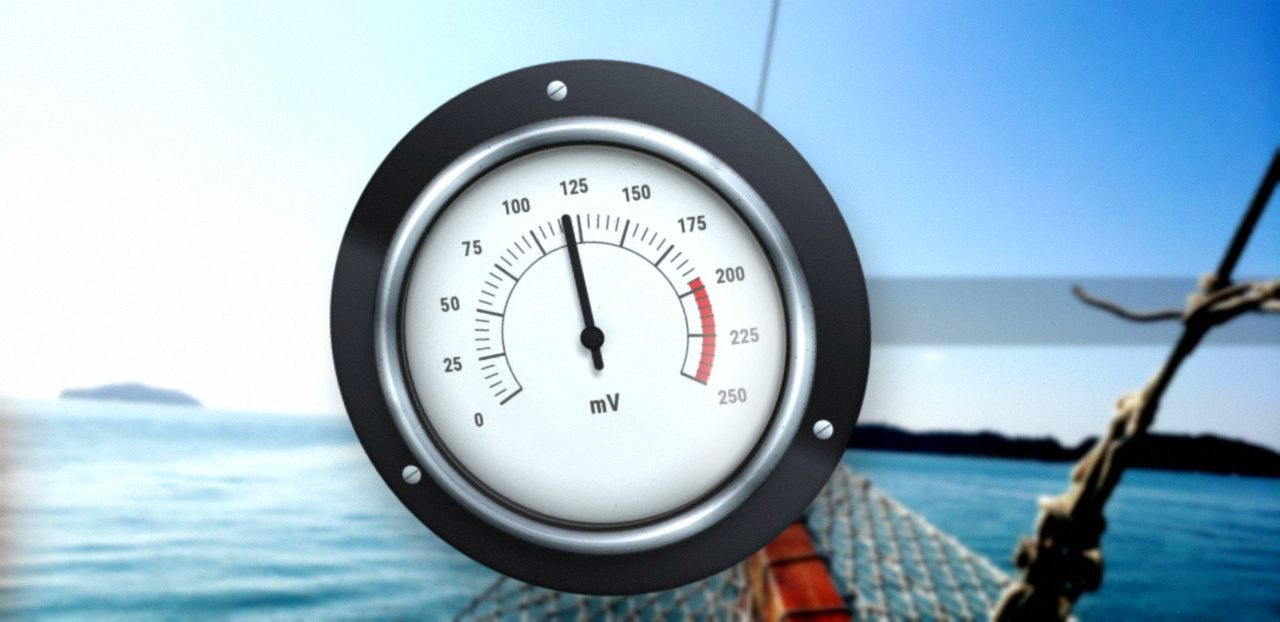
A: **120** mV
